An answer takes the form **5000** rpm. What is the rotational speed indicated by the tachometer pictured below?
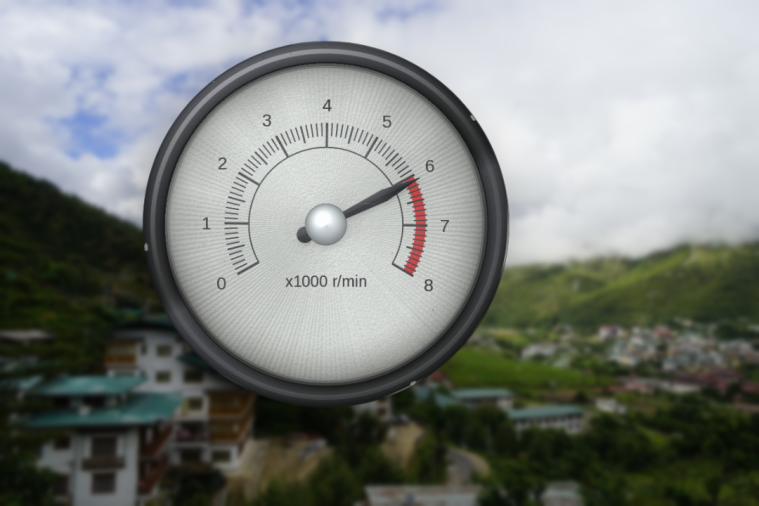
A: **6100** rpm
